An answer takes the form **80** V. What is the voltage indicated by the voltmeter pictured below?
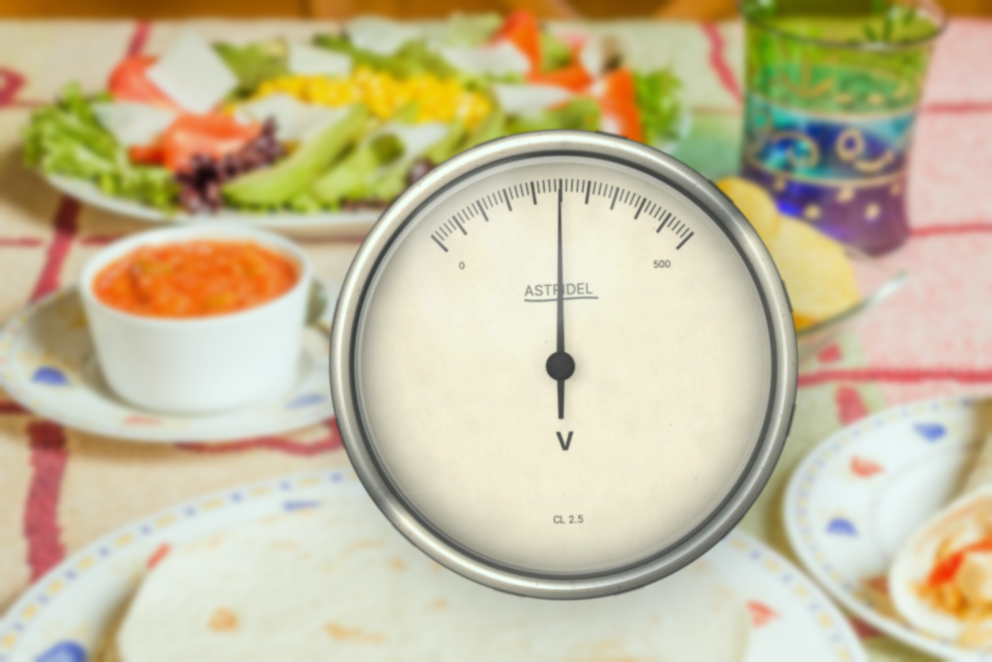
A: **250** V
